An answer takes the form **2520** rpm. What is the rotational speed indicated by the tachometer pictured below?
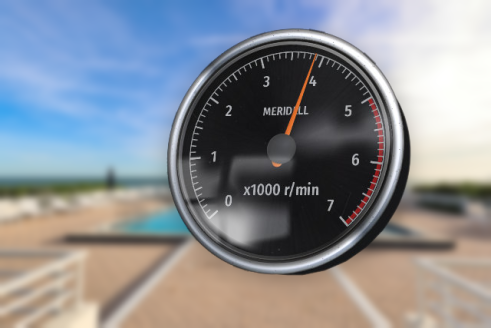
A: **3900** rpm
